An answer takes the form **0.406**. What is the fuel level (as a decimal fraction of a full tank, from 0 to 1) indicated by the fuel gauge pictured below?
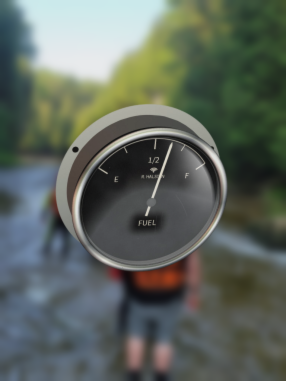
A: **0.625**
